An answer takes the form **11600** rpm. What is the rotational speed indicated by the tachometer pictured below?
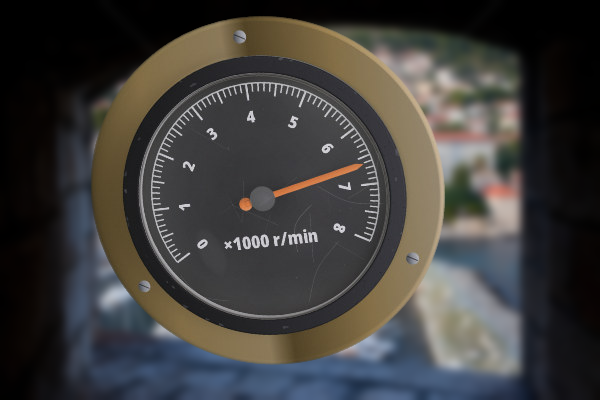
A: **6600** rpm
